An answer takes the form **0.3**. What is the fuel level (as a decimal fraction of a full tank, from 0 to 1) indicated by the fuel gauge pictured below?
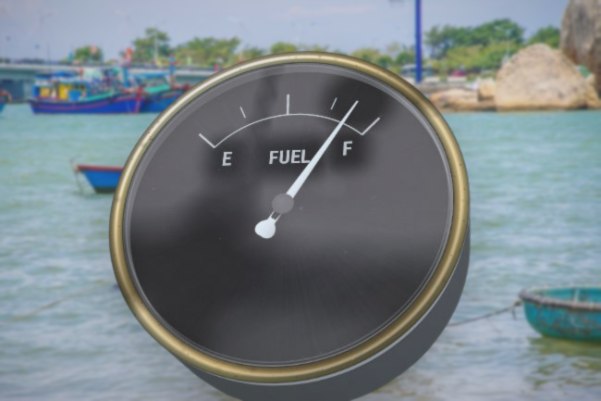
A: **0.875**
